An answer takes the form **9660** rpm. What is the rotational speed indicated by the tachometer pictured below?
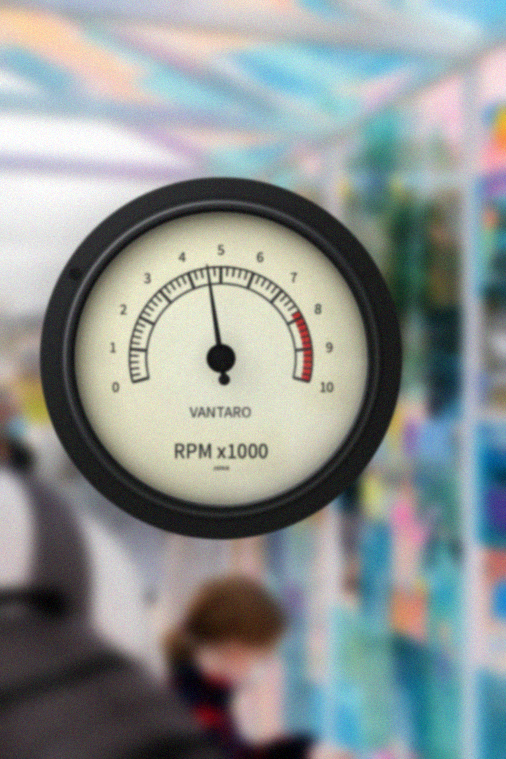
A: **4600** rpm
